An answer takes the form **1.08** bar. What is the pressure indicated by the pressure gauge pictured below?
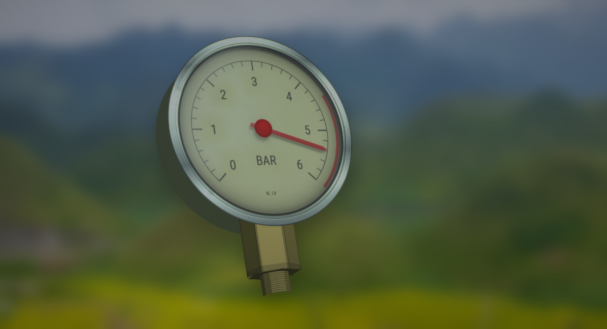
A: **5.4** bar
